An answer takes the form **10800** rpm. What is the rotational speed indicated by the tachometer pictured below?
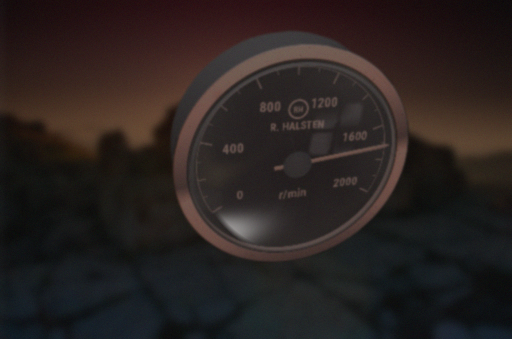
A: **1700** rpm
